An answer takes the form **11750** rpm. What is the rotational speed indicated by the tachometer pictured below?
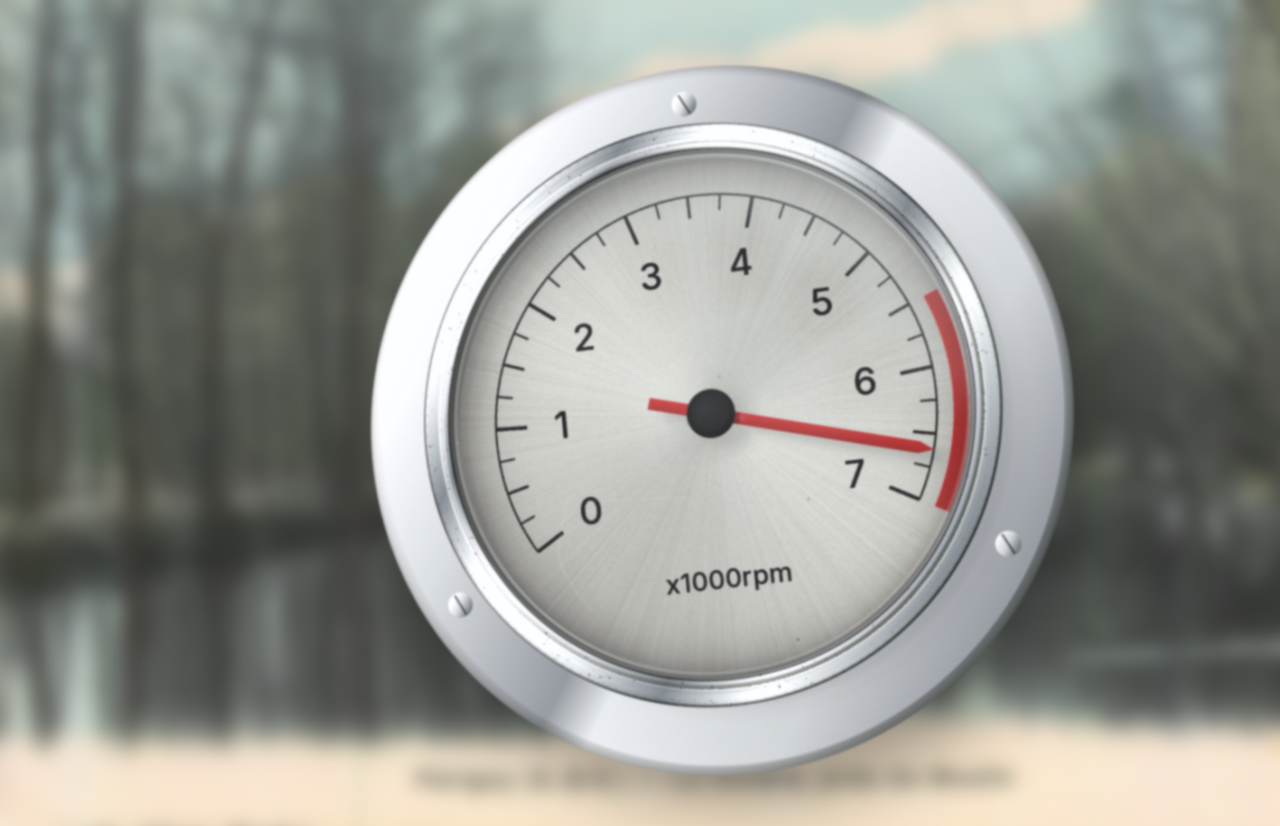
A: **6625** rpm
